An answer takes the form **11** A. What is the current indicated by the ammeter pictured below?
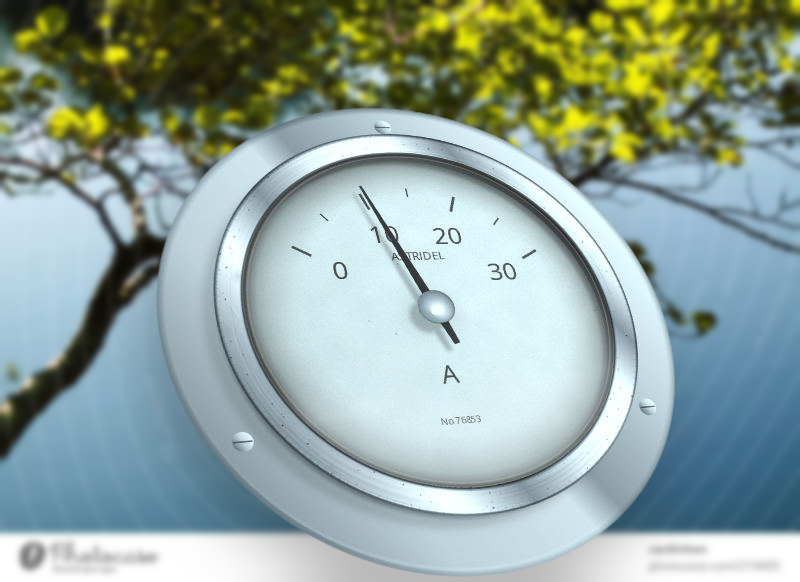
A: **10** A
